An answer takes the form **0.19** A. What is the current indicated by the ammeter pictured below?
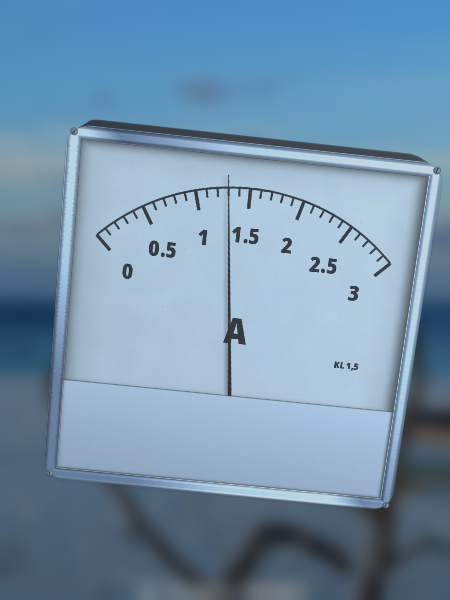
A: **1.3** A
